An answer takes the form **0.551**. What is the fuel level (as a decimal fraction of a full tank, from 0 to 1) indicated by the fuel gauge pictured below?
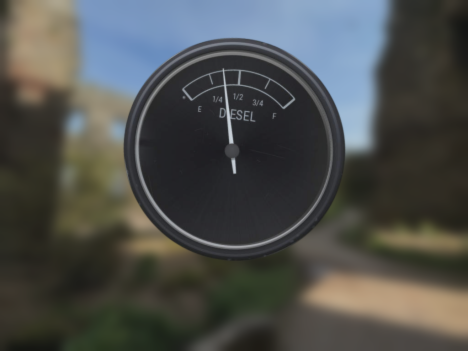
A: **0.375**
